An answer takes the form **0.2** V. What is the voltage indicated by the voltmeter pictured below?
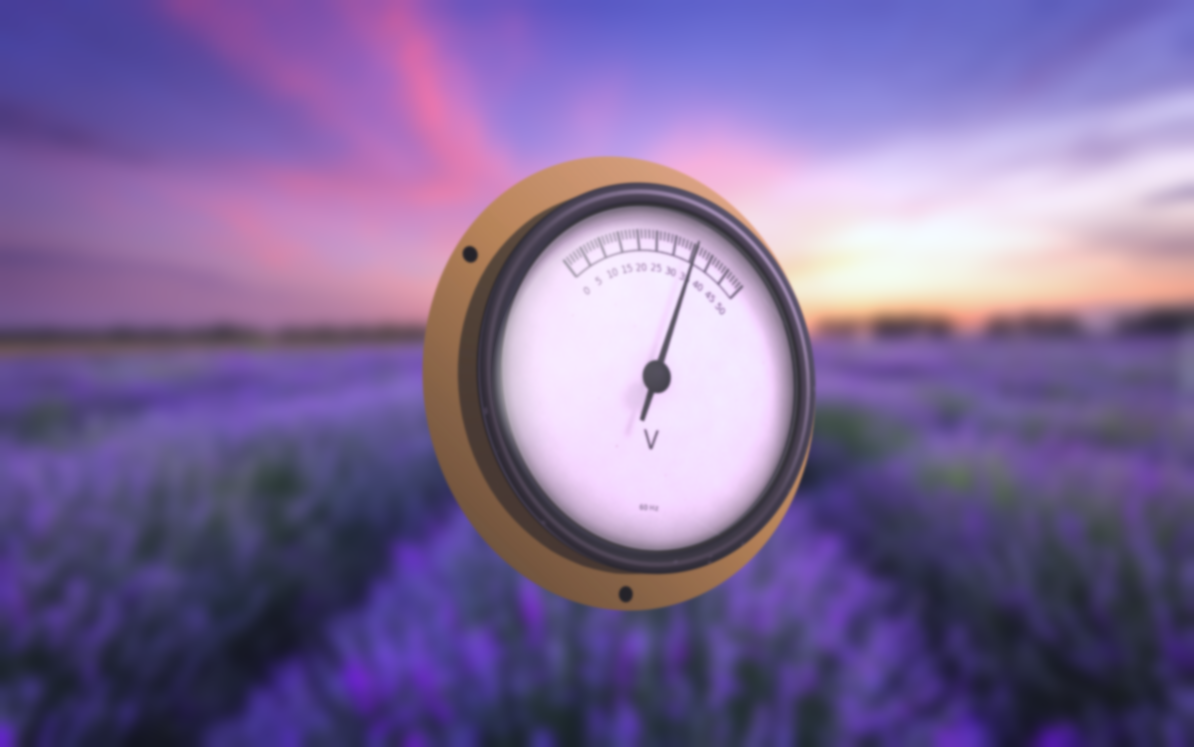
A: **35** V
